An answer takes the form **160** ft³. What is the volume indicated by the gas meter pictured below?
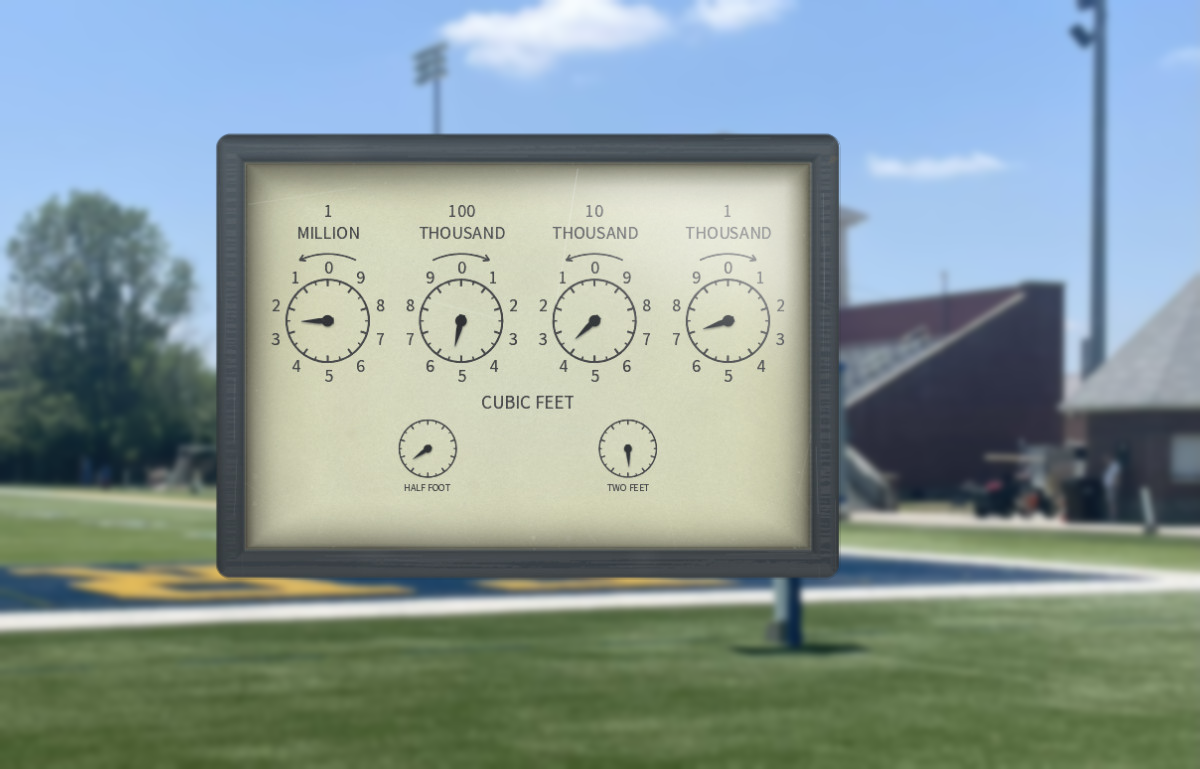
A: **253700** ft³
